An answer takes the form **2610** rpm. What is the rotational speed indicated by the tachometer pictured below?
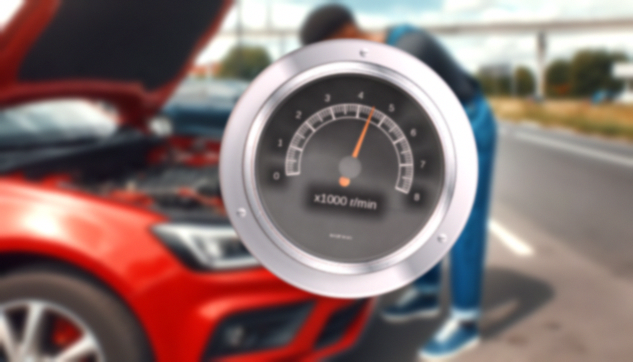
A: **4500** rpm
